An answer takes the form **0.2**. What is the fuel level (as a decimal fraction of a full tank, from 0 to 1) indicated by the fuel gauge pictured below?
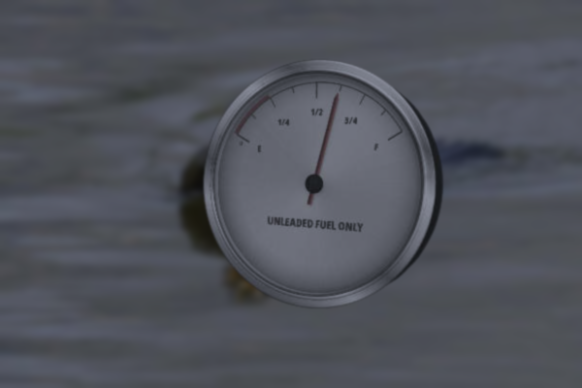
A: **0.625**
